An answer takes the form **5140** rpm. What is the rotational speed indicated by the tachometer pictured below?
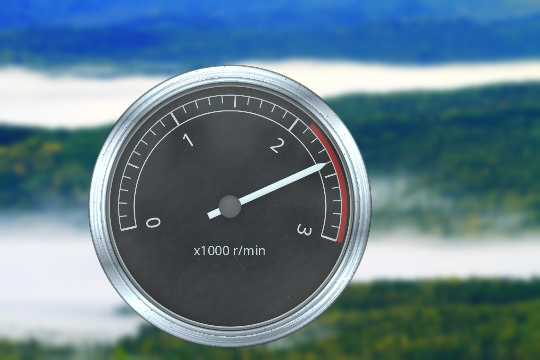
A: **2400** rpm
